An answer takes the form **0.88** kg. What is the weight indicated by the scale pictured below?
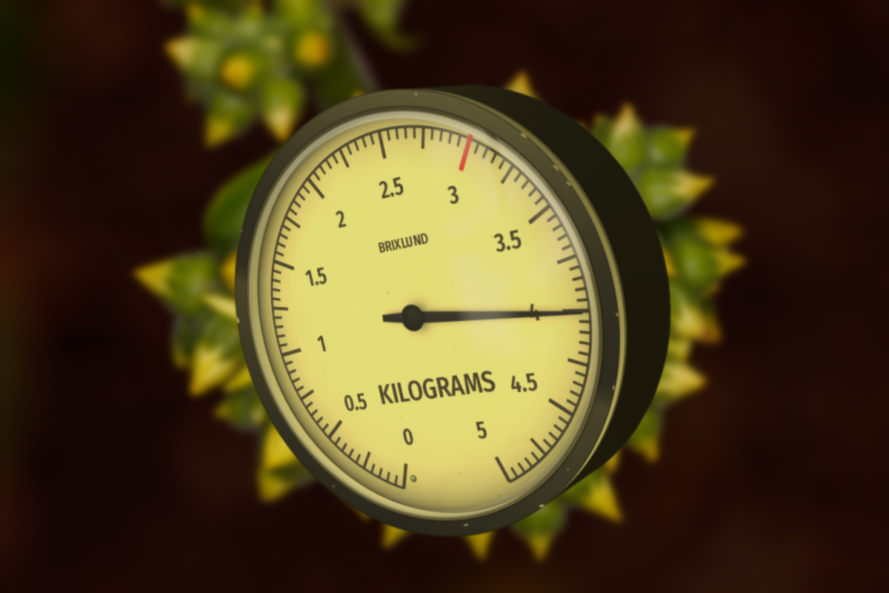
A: **4** kg
